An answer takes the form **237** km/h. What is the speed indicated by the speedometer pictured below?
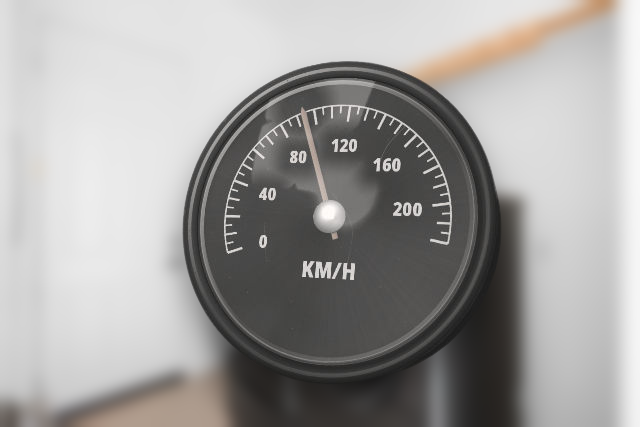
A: **95** km/h
